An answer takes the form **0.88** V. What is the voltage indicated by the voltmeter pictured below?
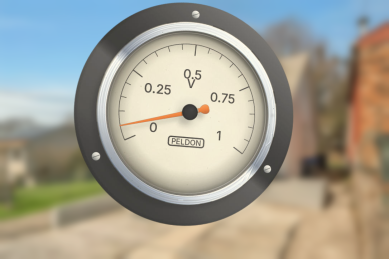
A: **0.05** V
